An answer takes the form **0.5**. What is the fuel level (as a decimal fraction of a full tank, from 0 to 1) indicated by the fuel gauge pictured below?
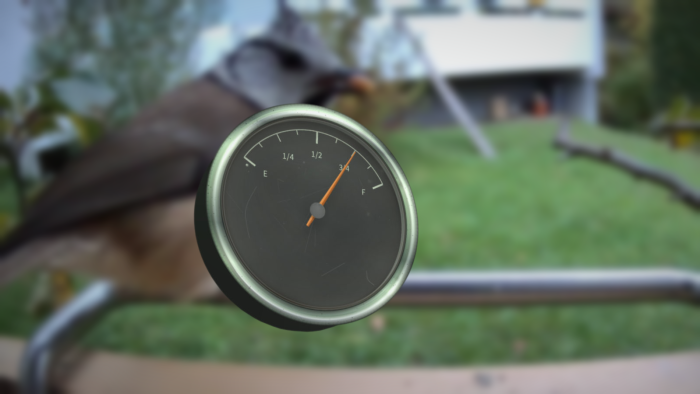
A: **0.75**
